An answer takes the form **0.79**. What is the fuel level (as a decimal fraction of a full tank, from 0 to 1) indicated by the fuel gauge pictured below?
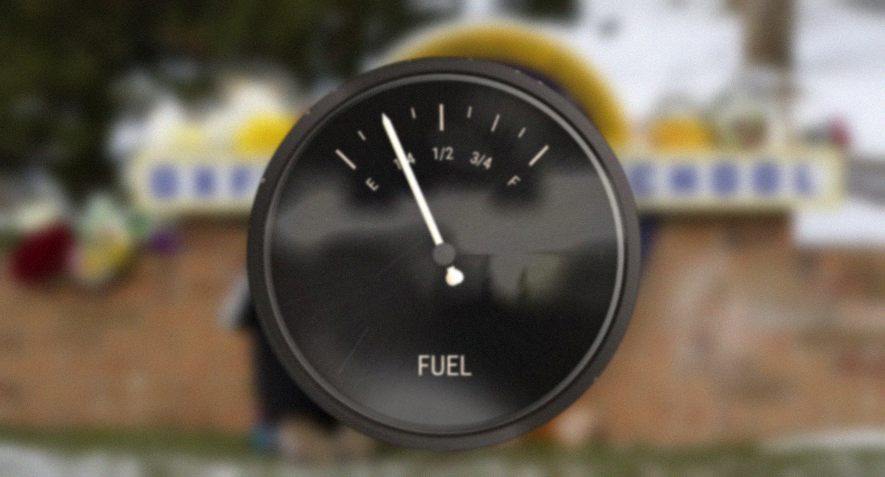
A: **0.25**
